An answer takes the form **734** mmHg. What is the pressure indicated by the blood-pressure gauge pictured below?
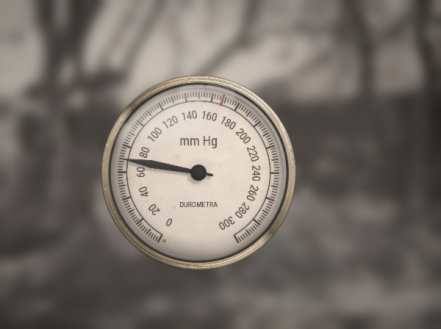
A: **70** mmHg
